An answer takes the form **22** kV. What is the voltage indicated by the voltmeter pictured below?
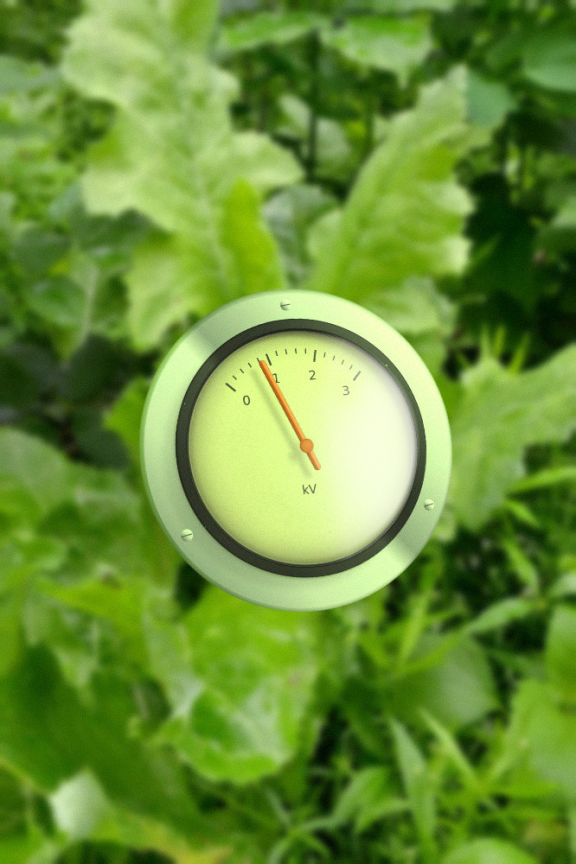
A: **0.8** kV
